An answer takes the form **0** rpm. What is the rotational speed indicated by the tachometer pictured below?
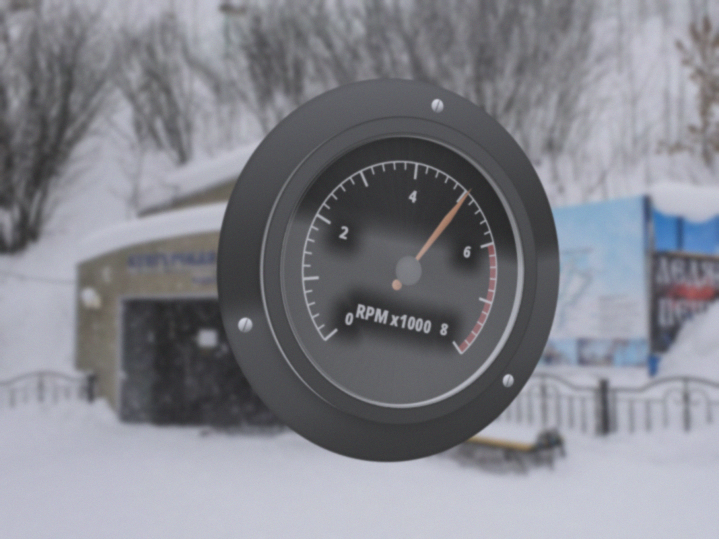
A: **5000** rpm
